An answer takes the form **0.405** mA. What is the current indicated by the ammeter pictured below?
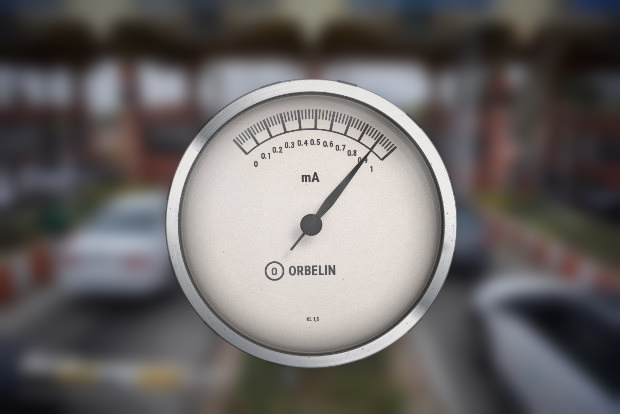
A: **0.9** mA
